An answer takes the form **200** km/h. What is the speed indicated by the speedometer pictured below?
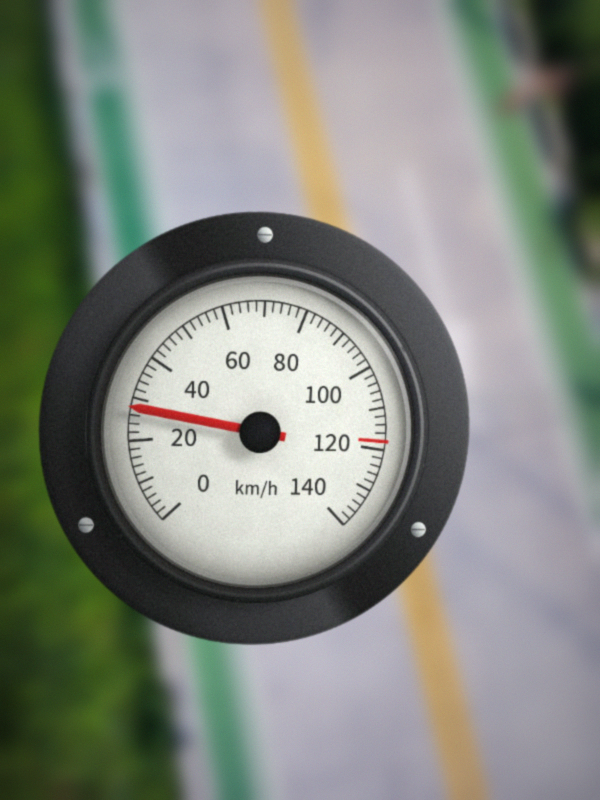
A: **28** km/h
